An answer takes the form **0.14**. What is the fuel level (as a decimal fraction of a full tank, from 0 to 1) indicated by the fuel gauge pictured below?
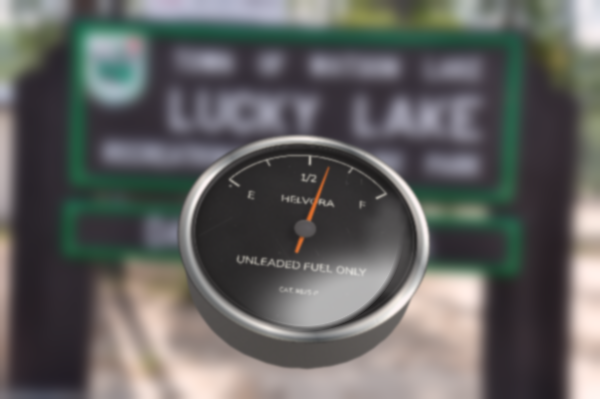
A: **0.625**
